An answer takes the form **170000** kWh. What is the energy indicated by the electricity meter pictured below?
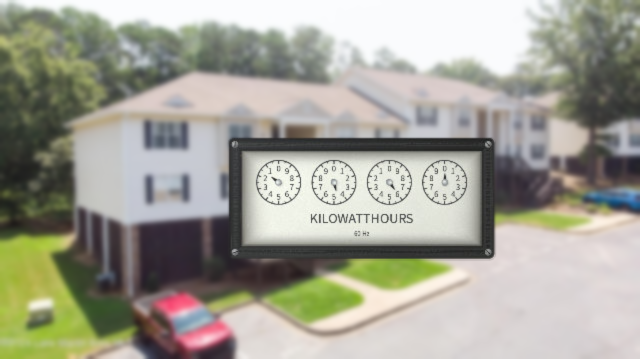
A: **1460** kWh
